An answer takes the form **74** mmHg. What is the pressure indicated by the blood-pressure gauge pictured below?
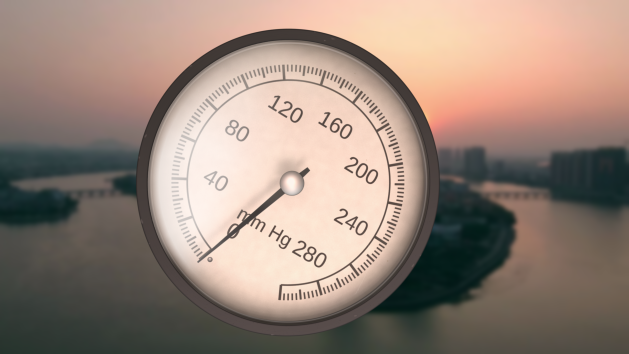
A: **0** mmHg
